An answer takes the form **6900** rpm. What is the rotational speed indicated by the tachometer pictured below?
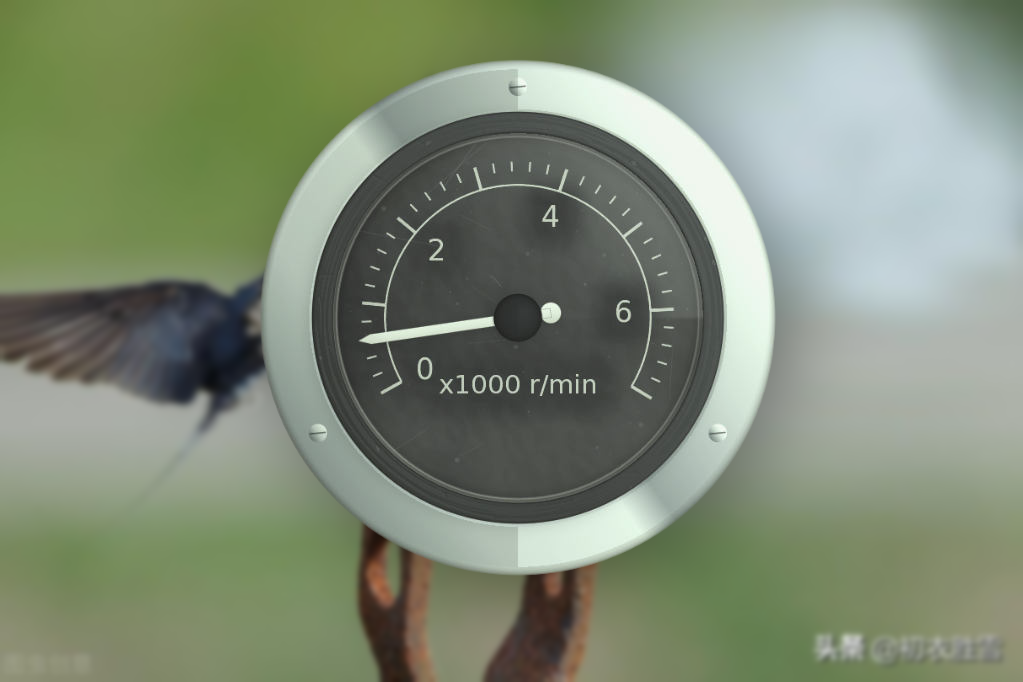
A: **600** rpm
